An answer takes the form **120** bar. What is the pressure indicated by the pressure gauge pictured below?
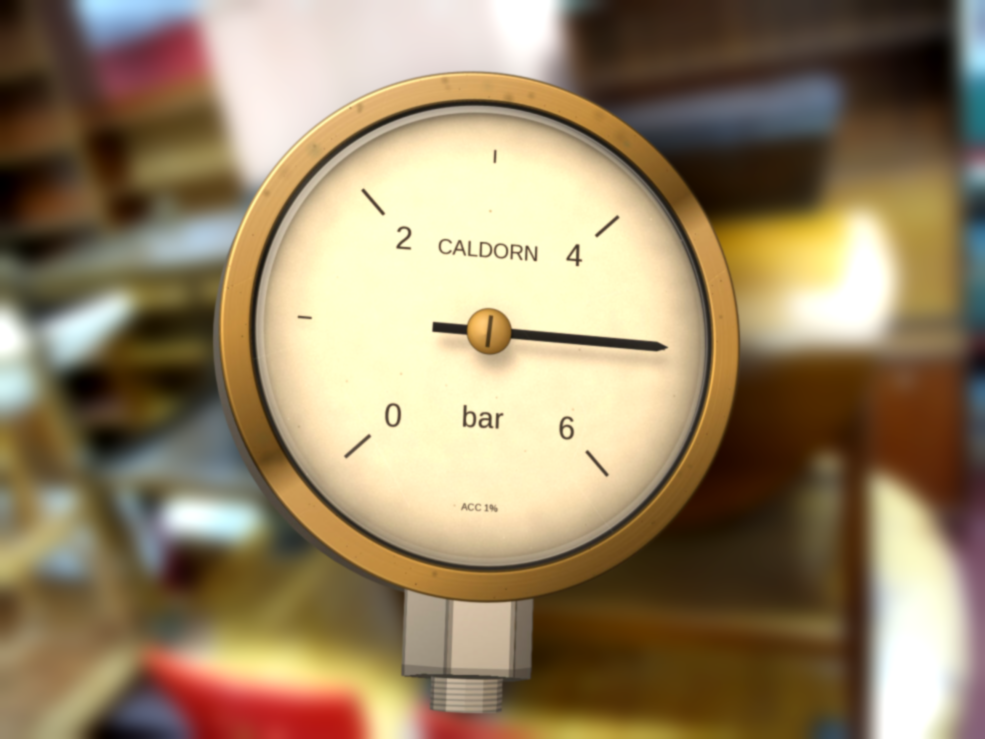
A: **5** bar
